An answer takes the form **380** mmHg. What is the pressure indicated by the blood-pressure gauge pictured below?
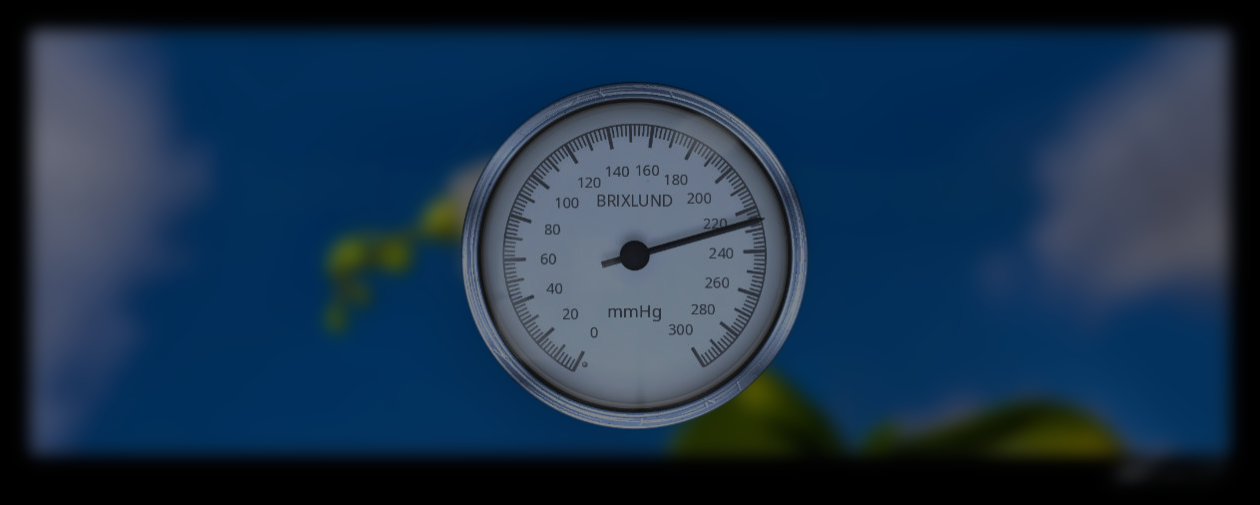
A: **226** mmHg
